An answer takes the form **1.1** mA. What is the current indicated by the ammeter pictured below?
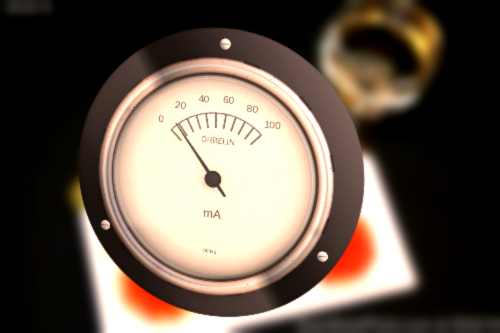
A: **10** mA
